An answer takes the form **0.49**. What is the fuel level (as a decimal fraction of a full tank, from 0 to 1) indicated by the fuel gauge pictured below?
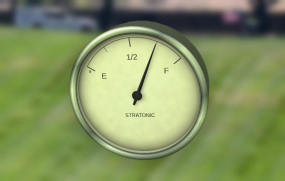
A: **0.75**
